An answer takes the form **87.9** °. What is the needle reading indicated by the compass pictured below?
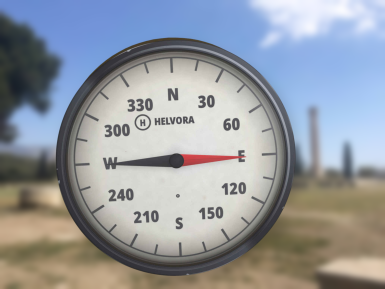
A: **90** °
